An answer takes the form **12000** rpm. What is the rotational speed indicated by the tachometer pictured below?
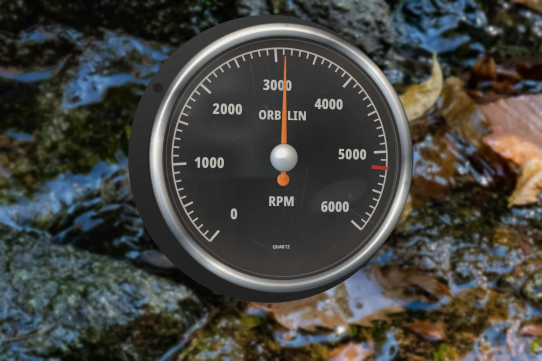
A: **3100** rpm
